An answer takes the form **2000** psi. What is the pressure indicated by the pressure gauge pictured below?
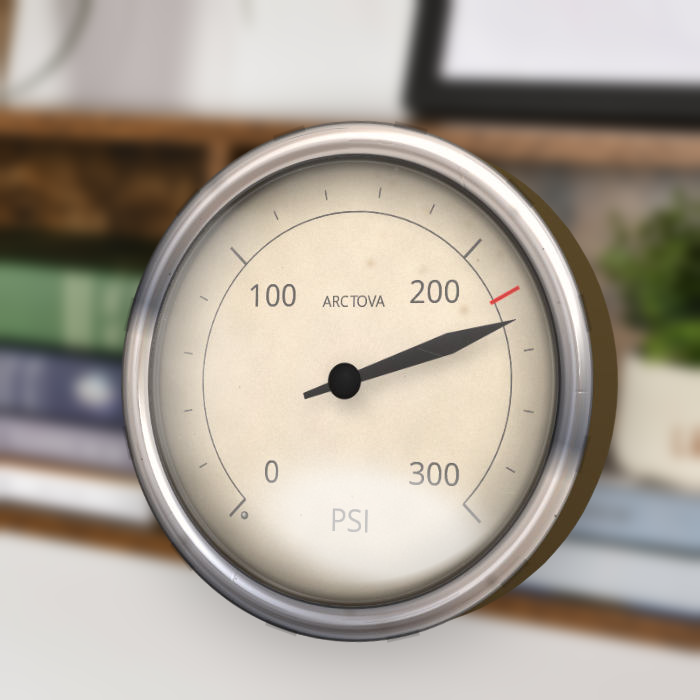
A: **230** psi
